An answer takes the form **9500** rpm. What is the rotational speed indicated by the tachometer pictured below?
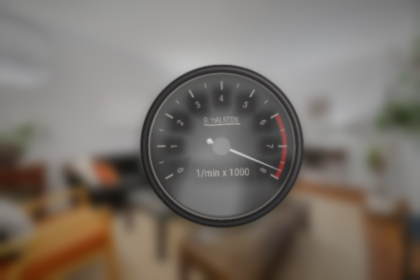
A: **7750** rpm
